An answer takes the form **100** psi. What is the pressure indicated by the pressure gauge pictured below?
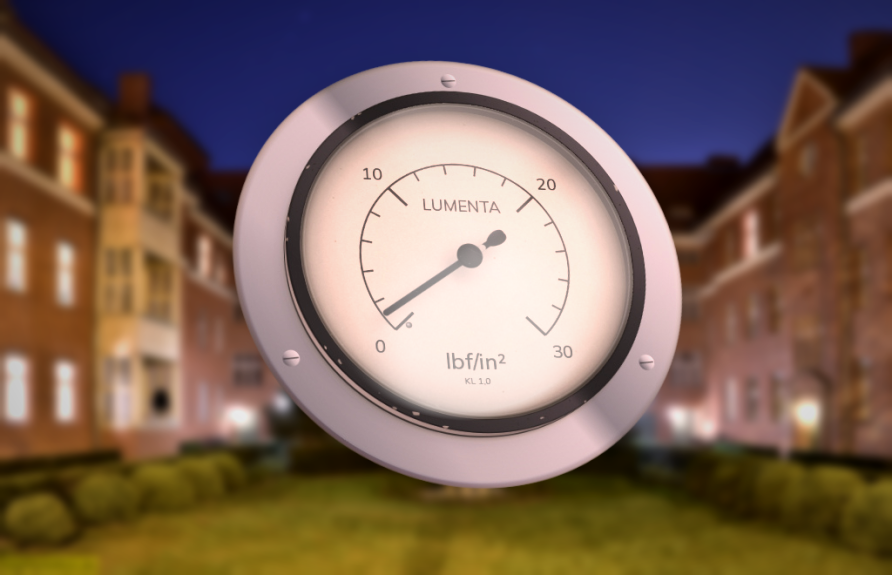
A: **1** psi
